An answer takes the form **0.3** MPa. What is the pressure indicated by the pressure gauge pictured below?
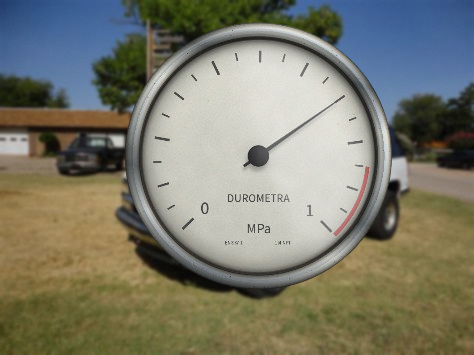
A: **0.7** MPa
